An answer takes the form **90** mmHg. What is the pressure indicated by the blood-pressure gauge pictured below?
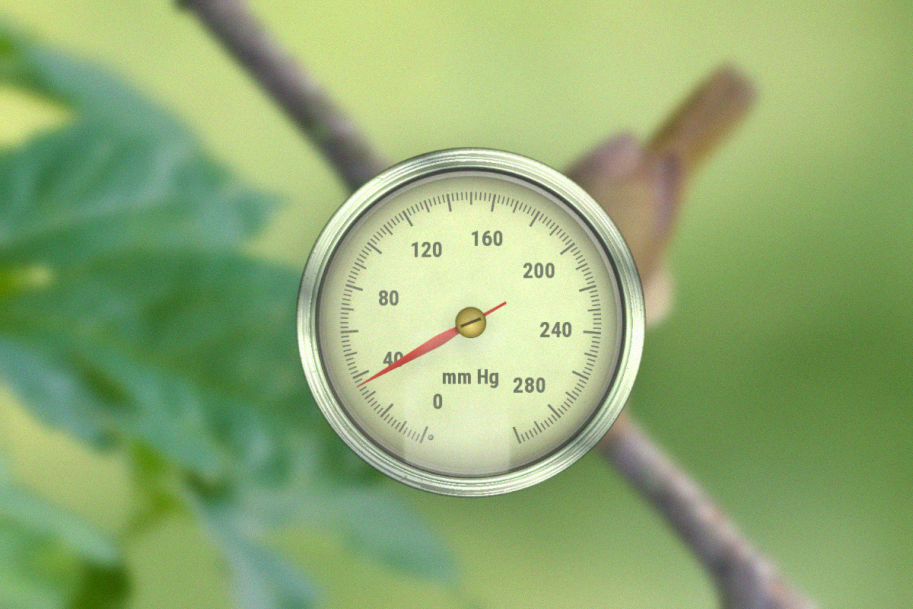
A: **36** mmHg
